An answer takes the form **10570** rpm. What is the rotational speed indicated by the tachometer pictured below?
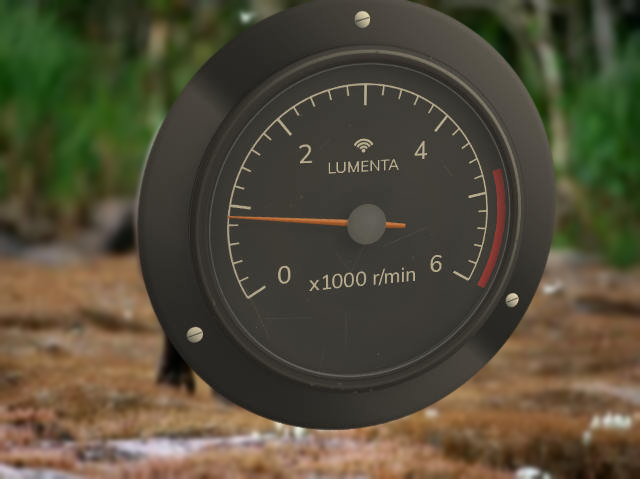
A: **900** rpm
